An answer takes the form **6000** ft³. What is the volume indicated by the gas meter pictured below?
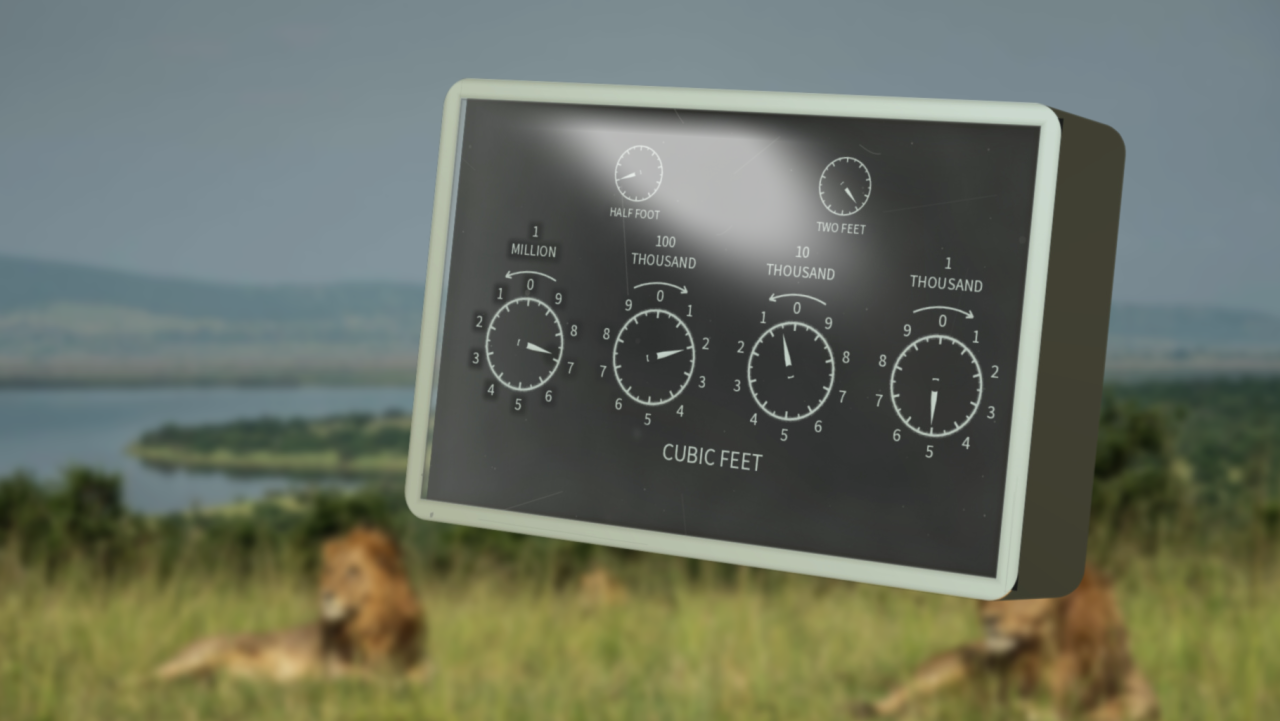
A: **720500** ft³
